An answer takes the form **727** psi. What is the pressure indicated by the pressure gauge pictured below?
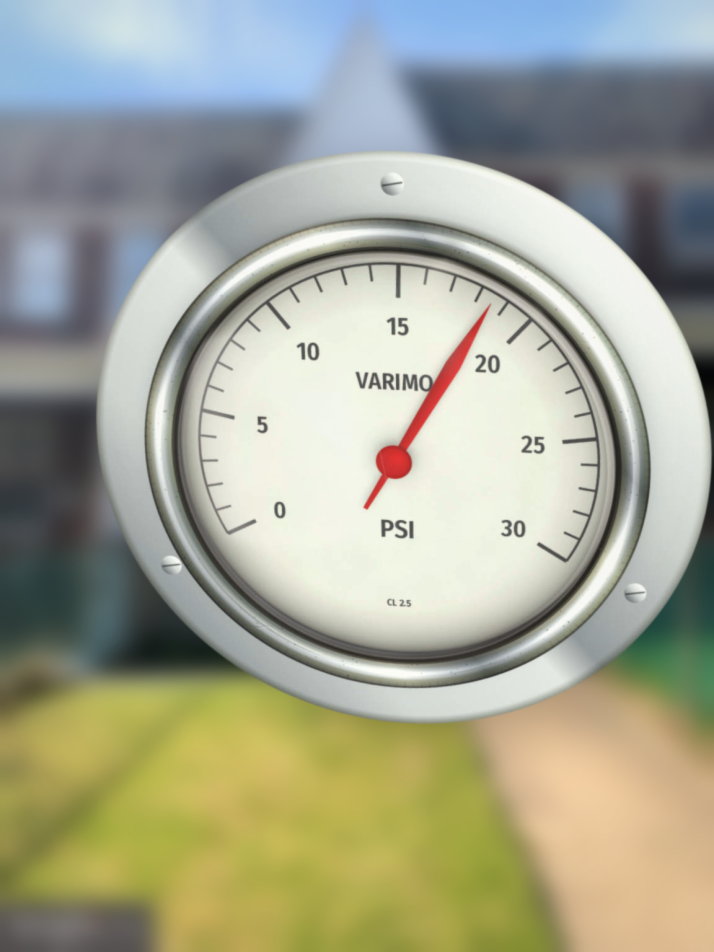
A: **18.5** psi
